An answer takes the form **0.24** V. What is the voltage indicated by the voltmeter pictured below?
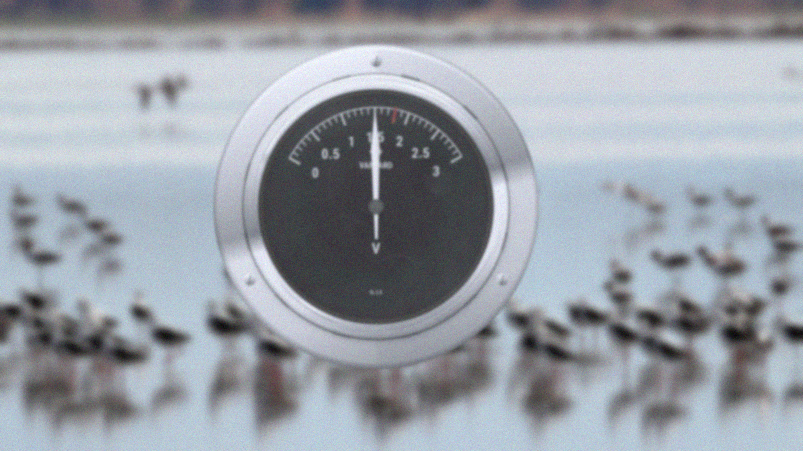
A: **1.5** V
